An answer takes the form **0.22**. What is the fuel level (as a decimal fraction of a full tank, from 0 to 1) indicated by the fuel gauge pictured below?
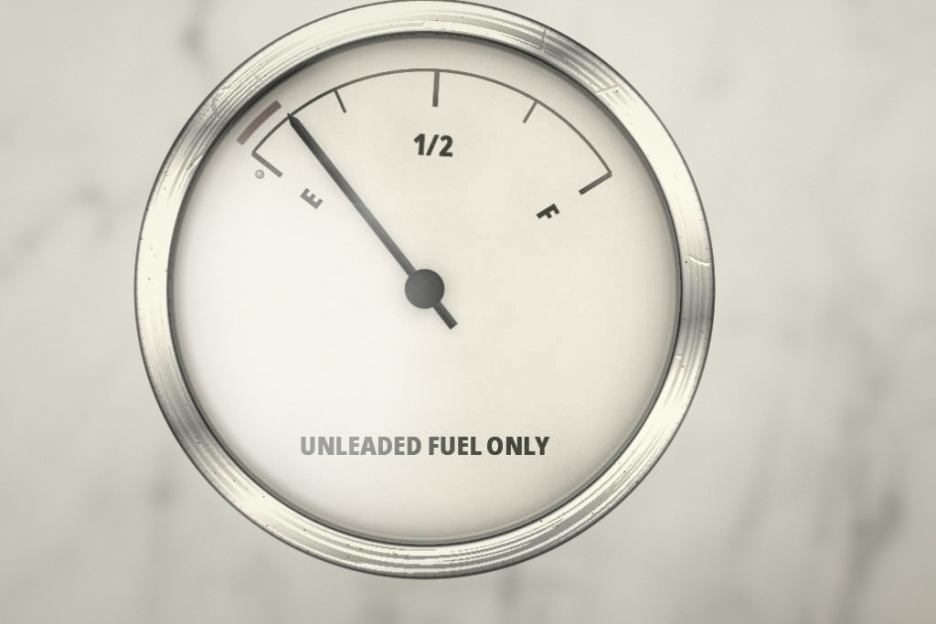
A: **0.125**
